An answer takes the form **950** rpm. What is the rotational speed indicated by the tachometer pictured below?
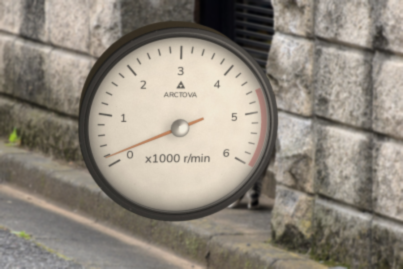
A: **200** rpm
